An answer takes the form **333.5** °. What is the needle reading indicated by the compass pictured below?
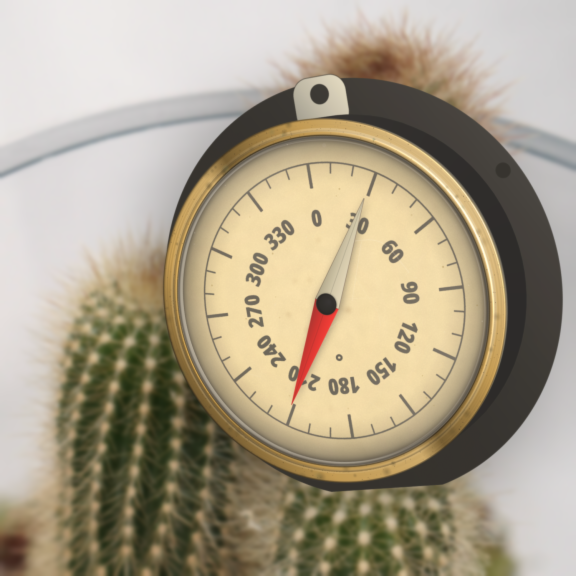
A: **210** °
